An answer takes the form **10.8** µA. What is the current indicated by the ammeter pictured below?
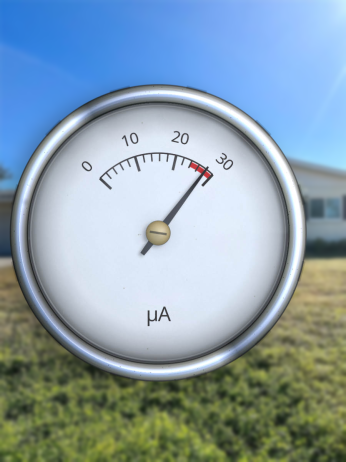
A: **28** µA
